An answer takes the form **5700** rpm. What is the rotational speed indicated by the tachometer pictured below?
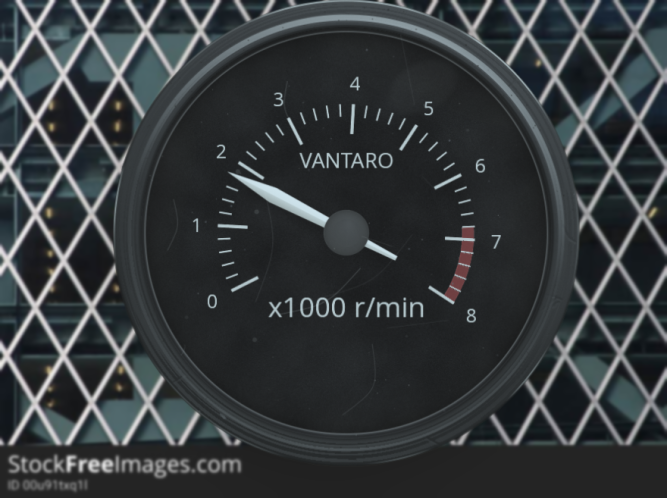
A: **1800** rpm
